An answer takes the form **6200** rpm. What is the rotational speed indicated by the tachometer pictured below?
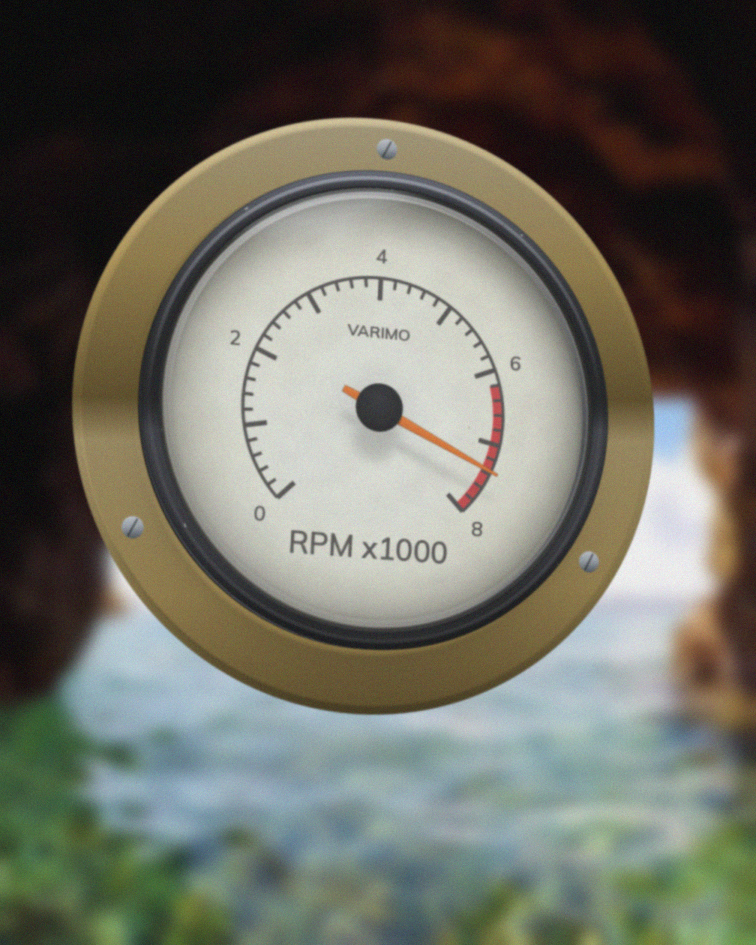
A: **7400** rpm
